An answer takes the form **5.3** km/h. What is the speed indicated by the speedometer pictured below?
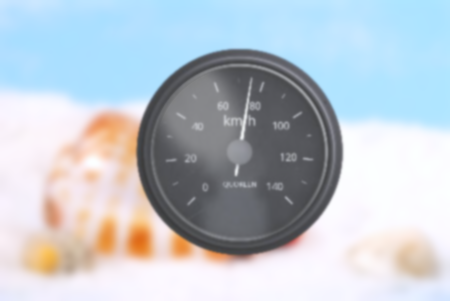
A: **75** km/h
